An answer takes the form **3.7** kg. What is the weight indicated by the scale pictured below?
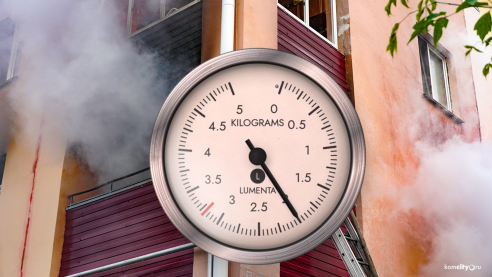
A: **2** kg
